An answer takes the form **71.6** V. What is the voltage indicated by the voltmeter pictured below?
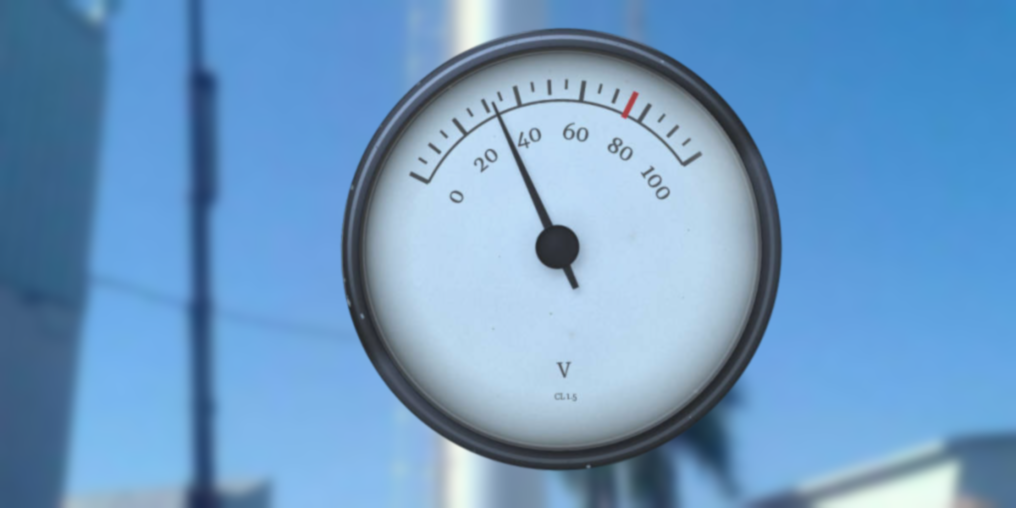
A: **32.5** V
